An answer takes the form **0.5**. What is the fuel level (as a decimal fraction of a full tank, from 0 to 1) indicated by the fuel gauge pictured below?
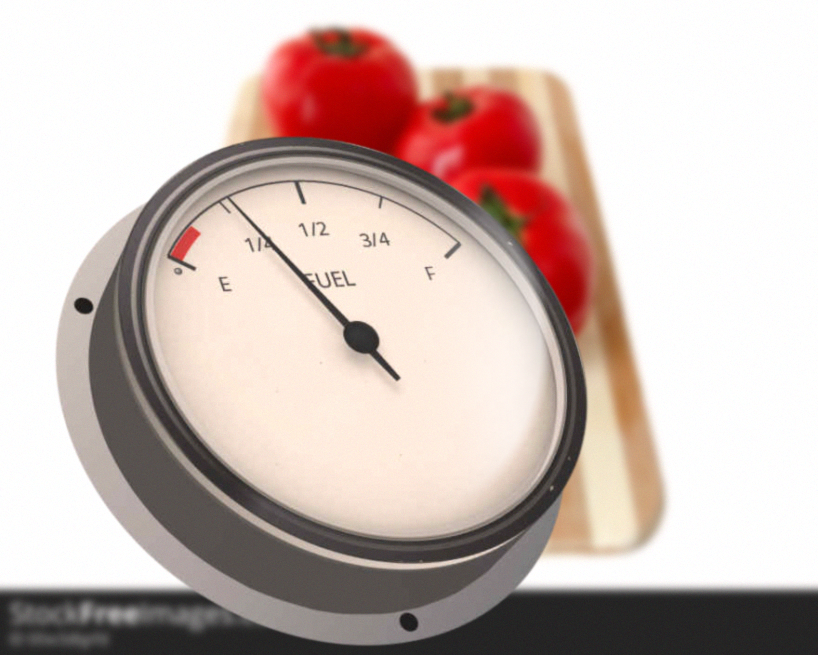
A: **0.25**
